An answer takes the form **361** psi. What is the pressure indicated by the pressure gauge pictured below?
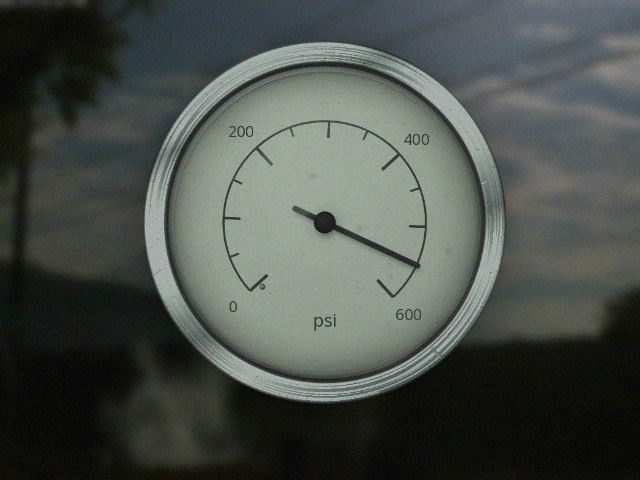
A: **550** psi
